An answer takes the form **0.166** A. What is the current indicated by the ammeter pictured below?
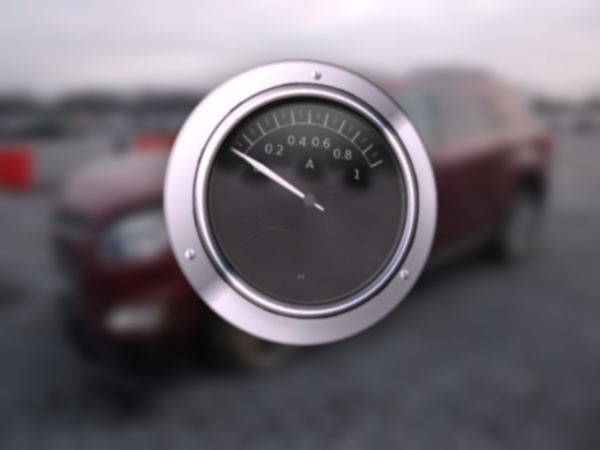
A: **0** A
